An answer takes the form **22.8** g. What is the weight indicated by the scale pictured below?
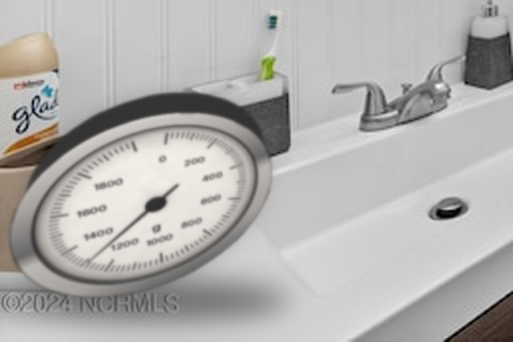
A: **1300** g
